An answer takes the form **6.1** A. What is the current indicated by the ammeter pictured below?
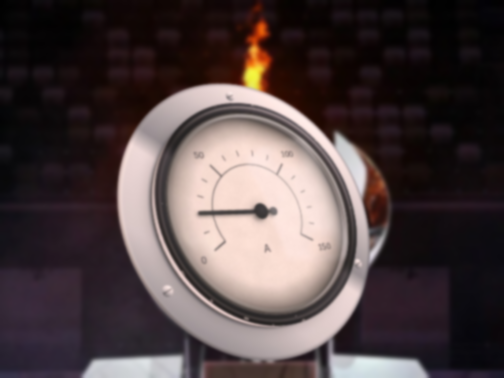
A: **20** A
